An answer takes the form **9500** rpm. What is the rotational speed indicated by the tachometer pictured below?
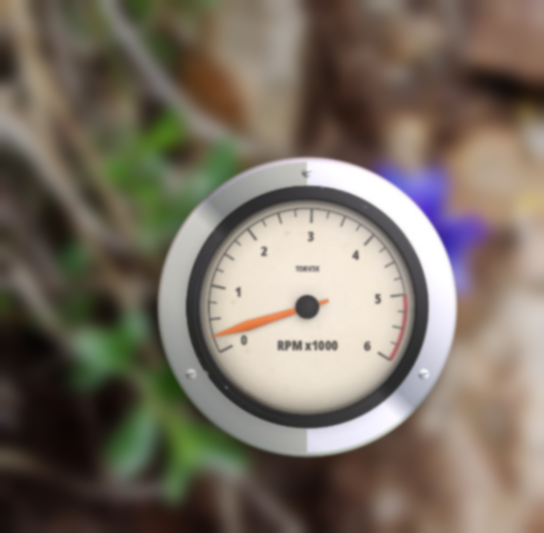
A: **250** rpm
